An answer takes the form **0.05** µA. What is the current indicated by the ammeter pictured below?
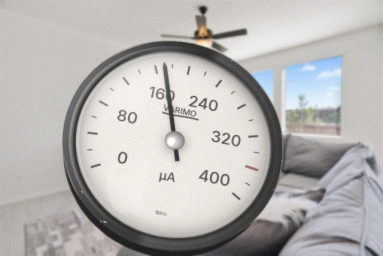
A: **170** µA
